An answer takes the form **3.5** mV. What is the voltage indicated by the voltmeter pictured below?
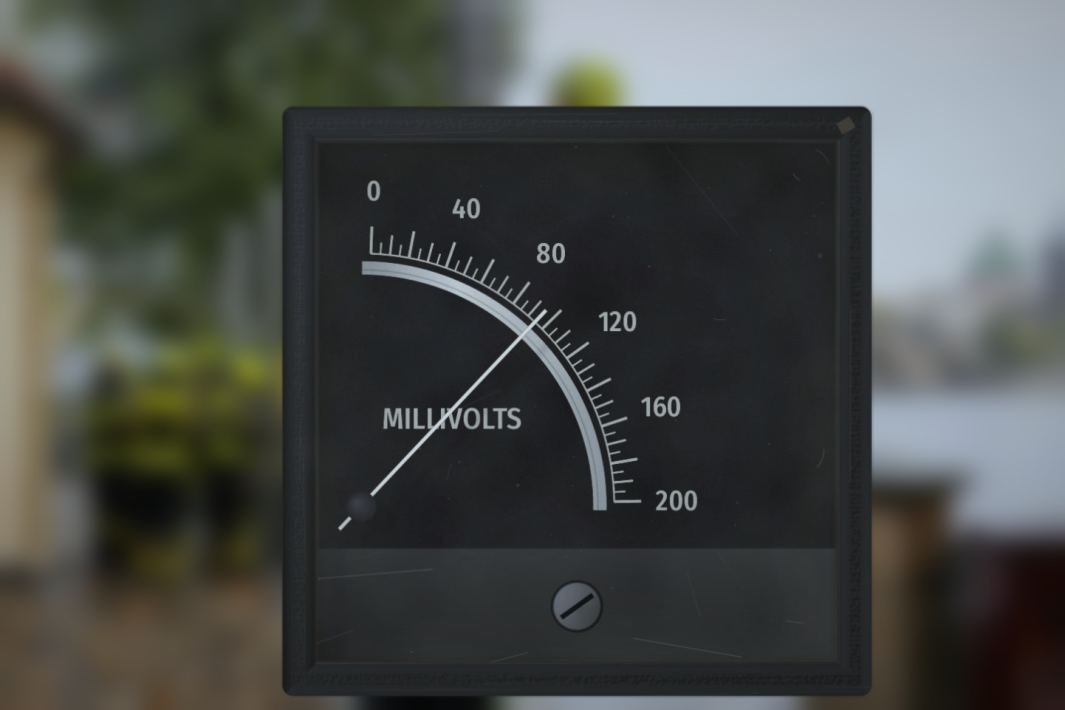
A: **95** mV
